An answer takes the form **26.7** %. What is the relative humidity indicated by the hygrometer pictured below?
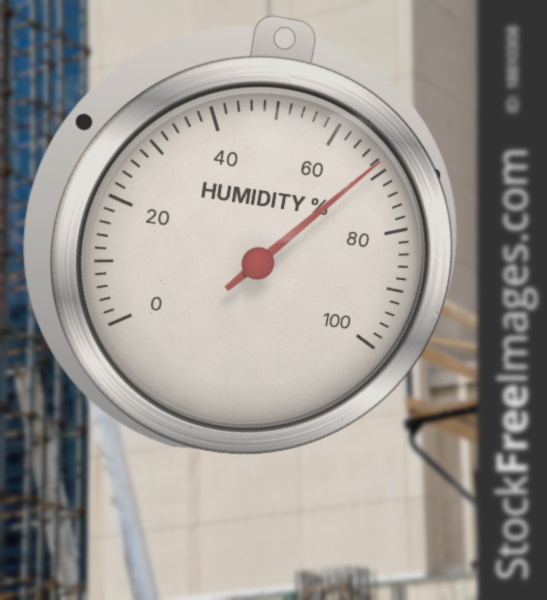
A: **68** %
